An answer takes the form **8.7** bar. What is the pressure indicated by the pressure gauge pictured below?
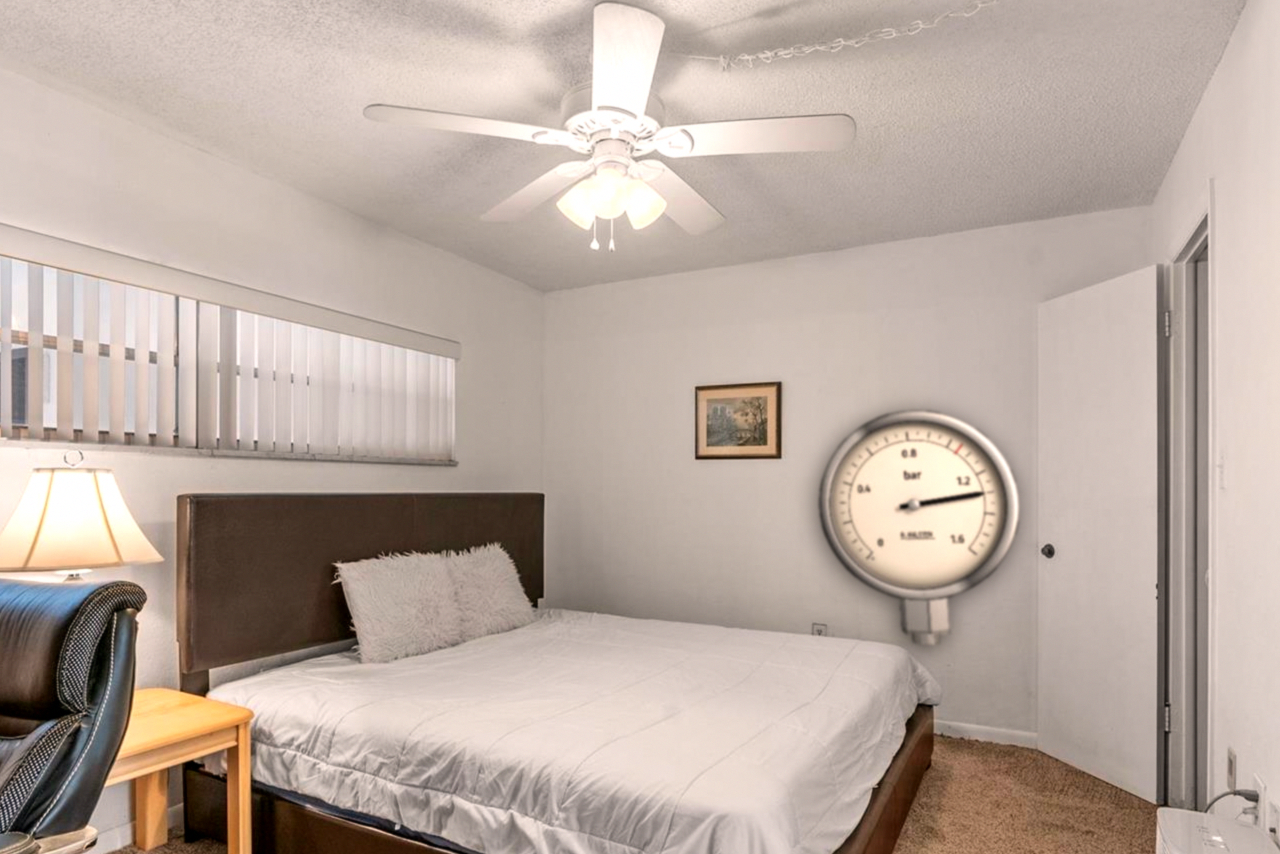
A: **1.3** bar
